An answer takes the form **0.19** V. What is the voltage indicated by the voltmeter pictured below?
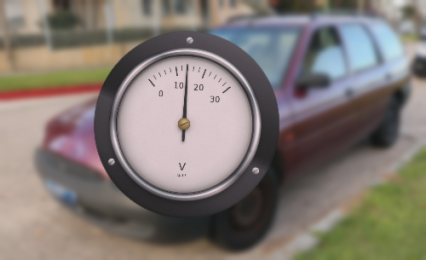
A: **14** V
